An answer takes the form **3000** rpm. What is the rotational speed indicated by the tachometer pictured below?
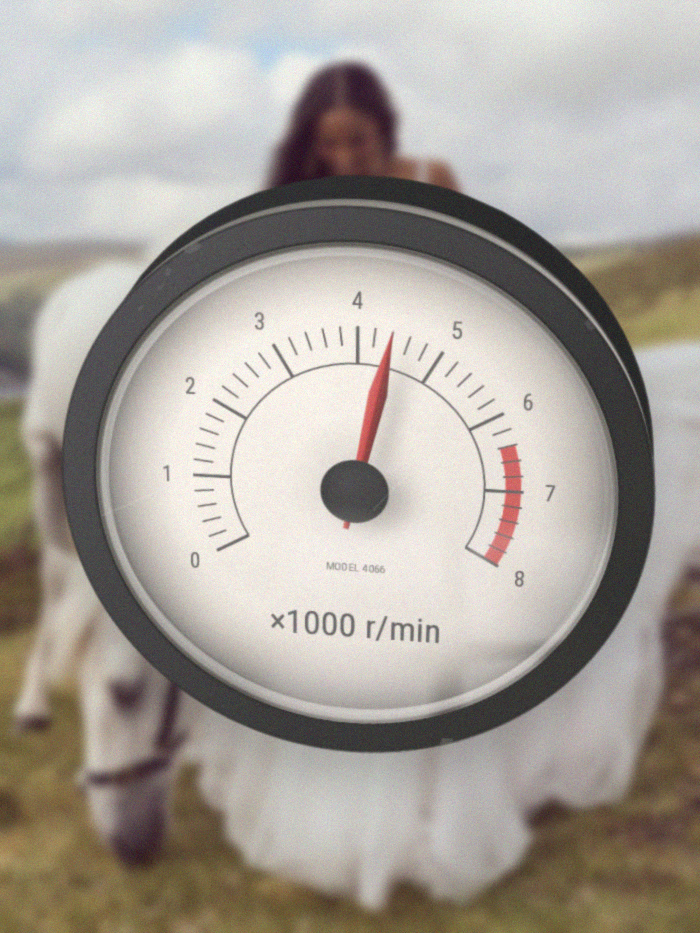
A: **4400** rpm
